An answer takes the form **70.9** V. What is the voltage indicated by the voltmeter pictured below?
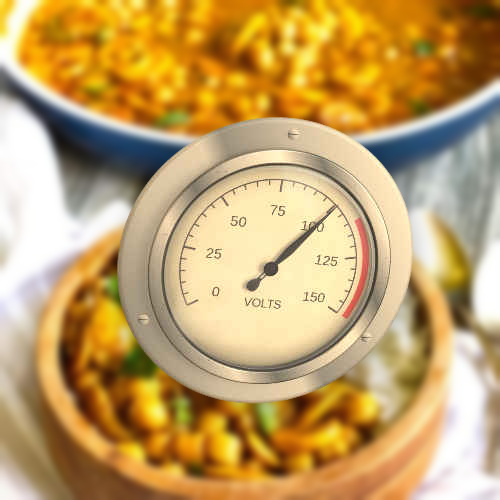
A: **100** V
